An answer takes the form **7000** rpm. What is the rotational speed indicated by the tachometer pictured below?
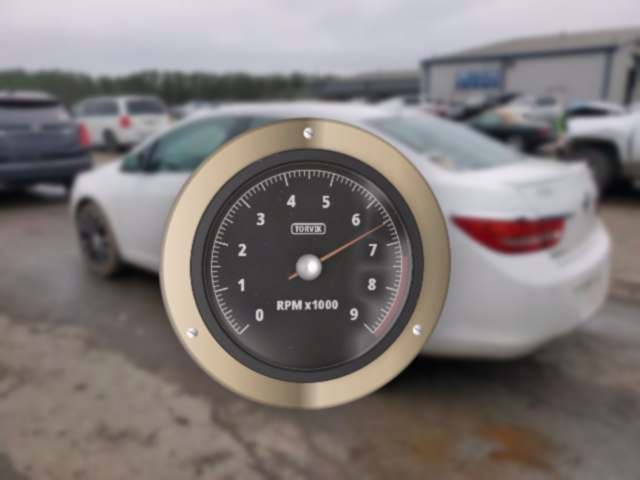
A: **6500** rpm
